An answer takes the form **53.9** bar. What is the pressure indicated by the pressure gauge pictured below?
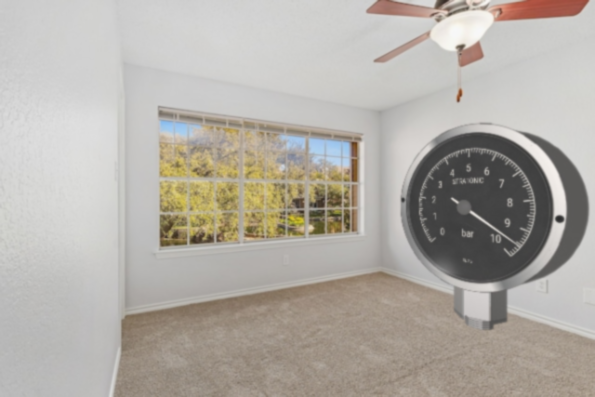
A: **9.5** bar
